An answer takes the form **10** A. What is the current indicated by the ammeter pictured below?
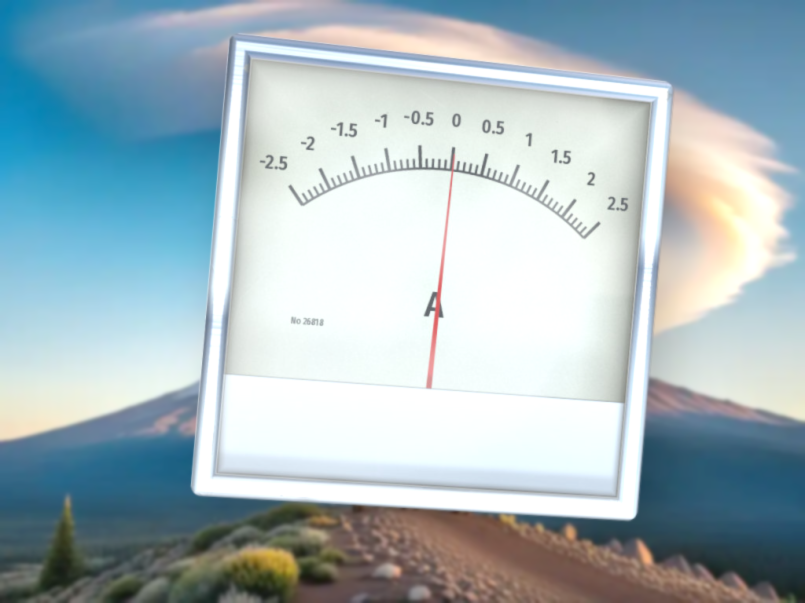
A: **0** A
